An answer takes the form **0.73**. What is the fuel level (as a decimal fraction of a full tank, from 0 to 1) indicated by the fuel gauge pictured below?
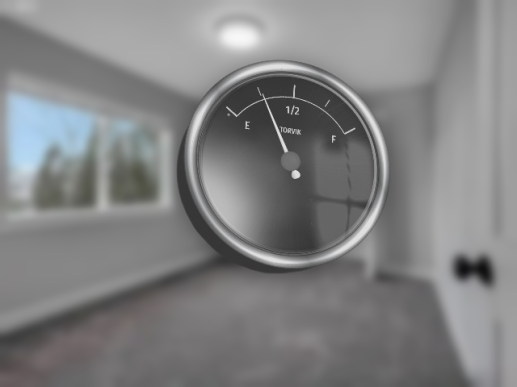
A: **0.25**
